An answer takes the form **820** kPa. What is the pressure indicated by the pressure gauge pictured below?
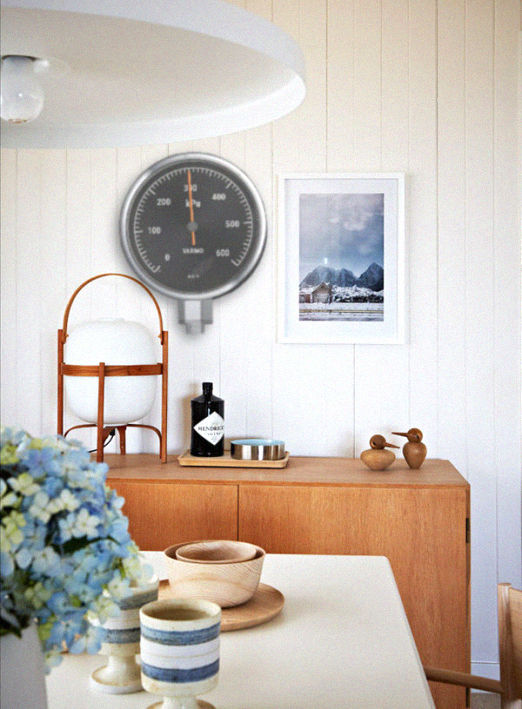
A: **300** kPa
